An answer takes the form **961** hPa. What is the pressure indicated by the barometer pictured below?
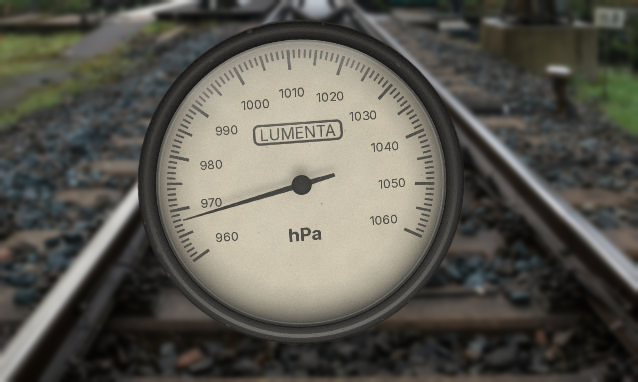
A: **968** hPa
